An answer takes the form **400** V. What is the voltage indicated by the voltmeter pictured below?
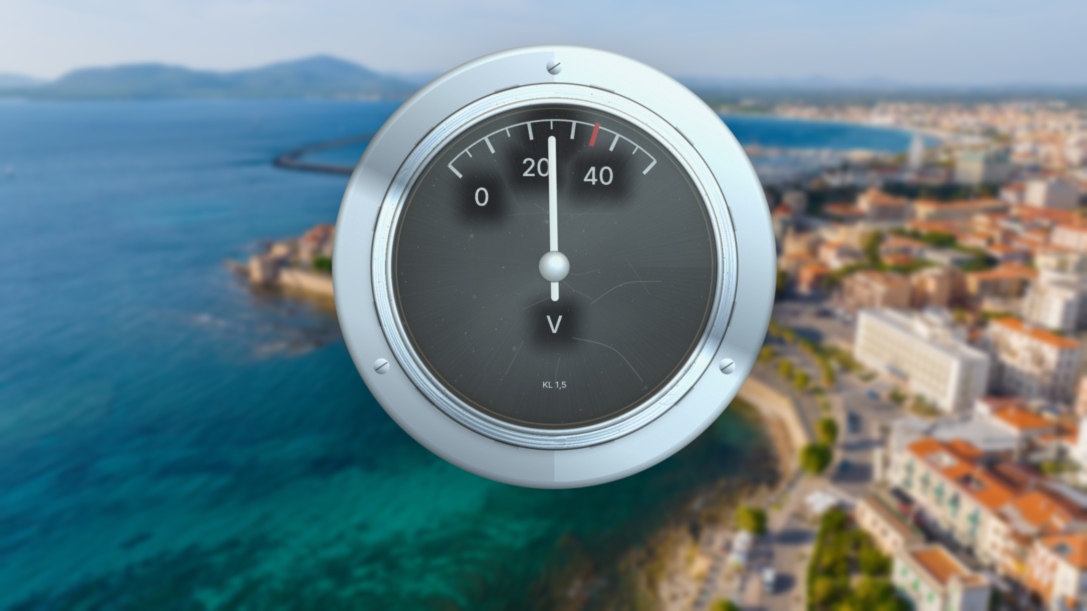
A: **25** V
